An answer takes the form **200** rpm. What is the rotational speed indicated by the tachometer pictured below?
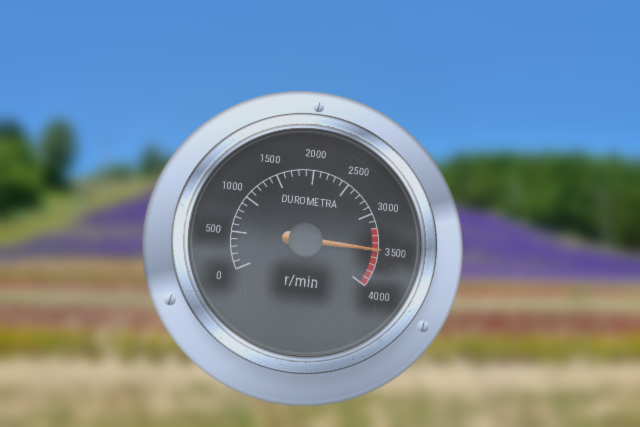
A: **3500** rpm
